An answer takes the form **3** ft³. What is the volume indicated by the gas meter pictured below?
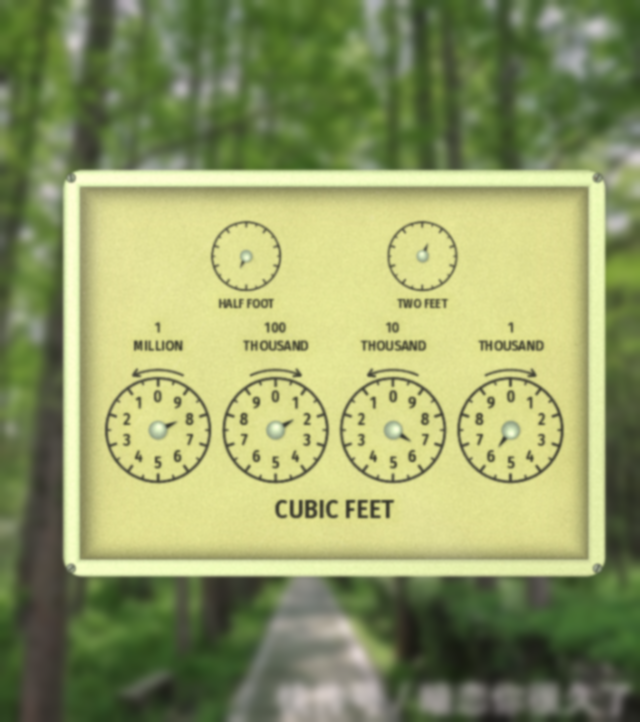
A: **816600** ft³
